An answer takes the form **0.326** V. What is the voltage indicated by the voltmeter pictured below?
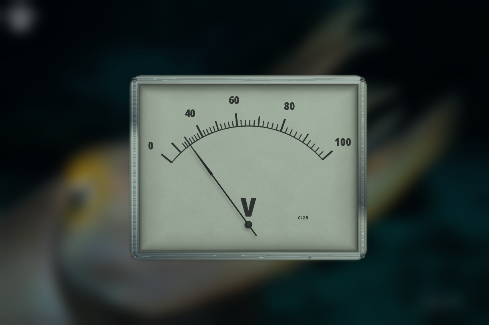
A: **30** V
